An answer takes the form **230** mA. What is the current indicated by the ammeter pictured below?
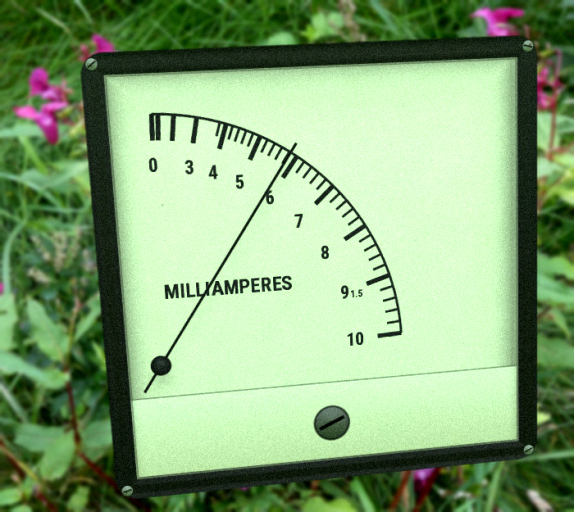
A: **5.8** mA
